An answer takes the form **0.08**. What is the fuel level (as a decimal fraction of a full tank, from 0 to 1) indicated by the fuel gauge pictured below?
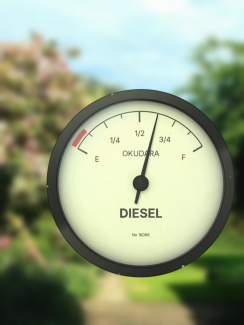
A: **0.625**
